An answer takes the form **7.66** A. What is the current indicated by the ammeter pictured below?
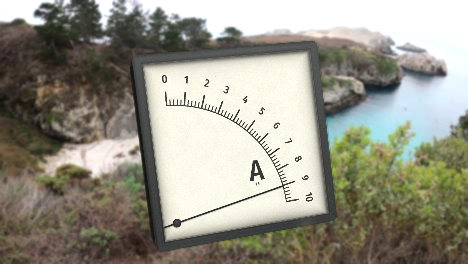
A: **9** A
